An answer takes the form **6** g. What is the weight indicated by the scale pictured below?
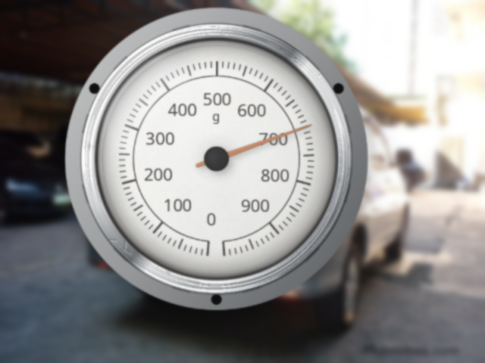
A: **700** g
